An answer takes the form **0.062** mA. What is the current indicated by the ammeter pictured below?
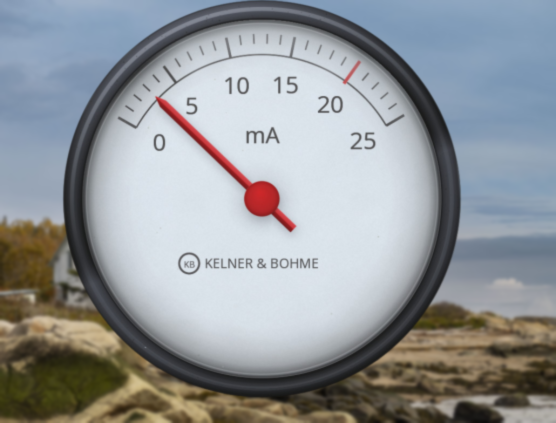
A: **3** mA
